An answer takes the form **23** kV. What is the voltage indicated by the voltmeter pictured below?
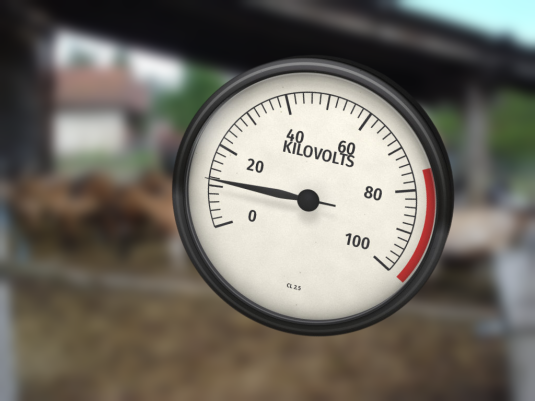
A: **12** kV
